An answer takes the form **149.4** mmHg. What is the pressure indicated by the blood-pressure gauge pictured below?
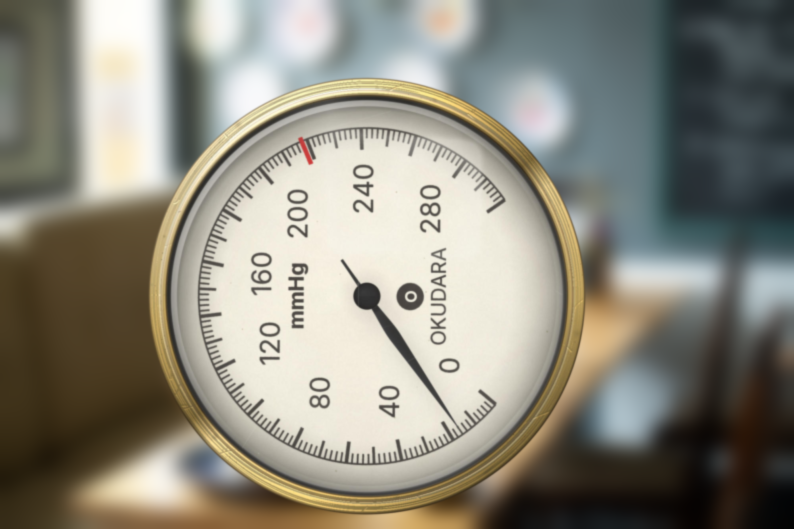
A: **16** mmHg
